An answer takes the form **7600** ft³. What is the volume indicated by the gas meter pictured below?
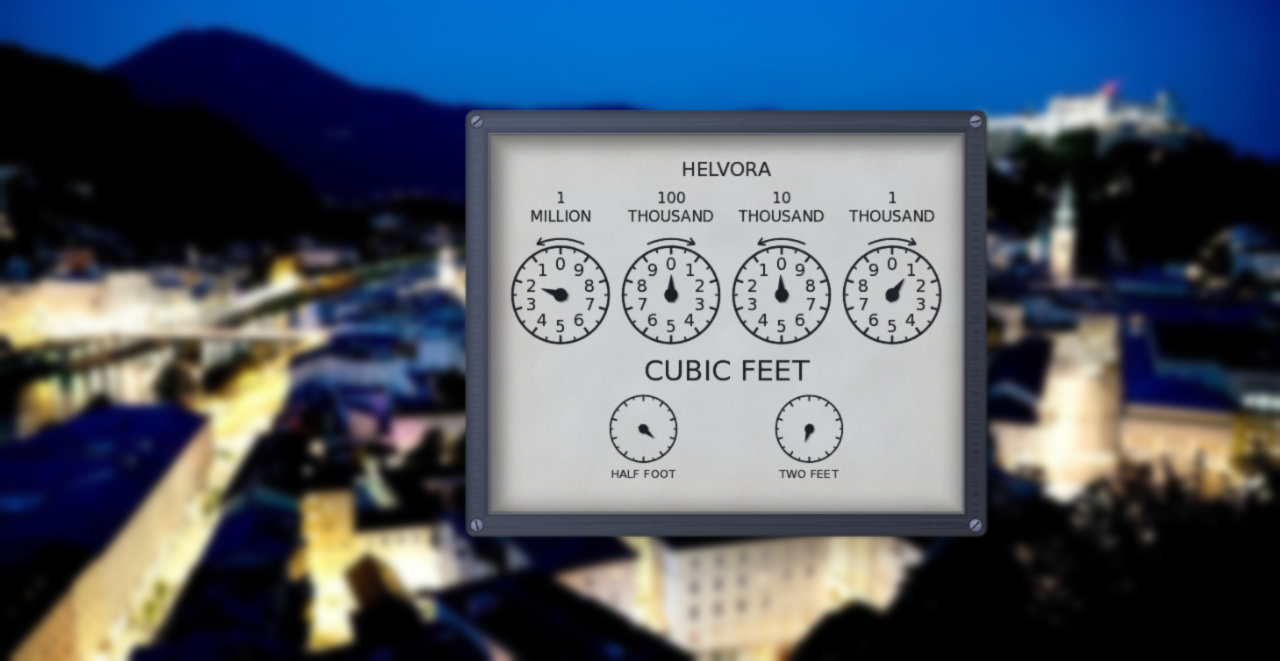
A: **200100** ft³
